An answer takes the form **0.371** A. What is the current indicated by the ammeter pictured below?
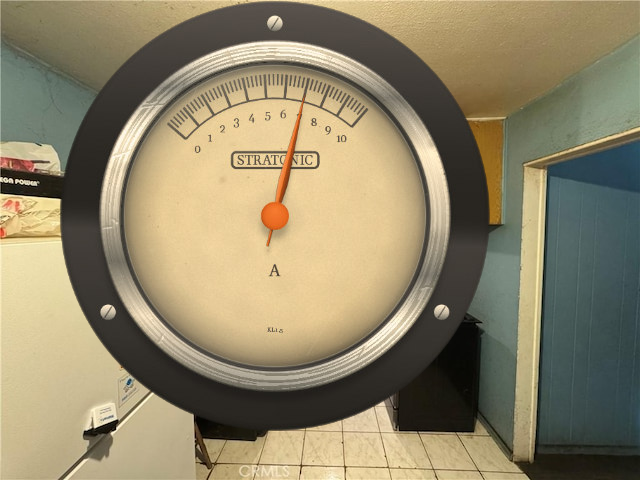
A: **7** A
